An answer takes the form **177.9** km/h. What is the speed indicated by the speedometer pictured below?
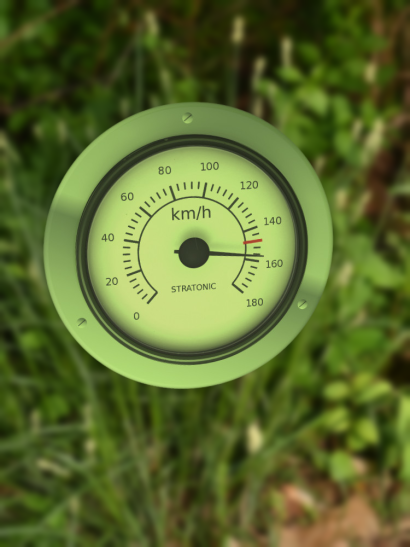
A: **156** km/h
